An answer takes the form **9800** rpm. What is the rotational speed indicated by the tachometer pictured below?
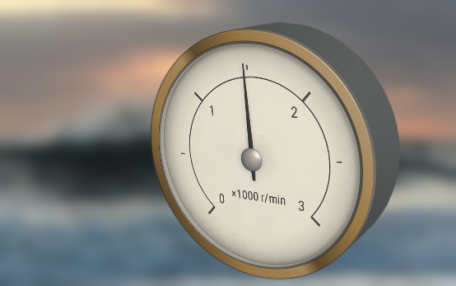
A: **1500** rpm
